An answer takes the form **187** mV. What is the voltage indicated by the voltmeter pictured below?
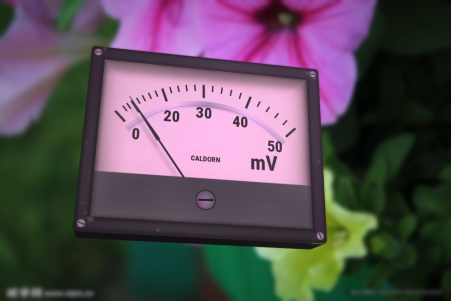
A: **10** mV
